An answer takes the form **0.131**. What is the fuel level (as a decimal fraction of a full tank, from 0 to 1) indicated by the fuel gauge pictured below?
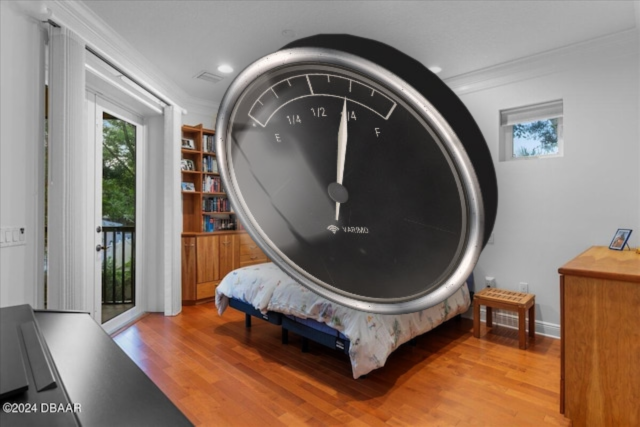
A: **0.75**
